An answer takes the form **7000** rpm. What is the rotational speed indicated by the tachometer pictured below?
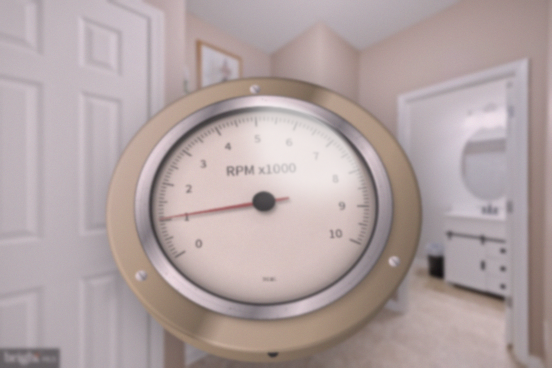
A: **1000** rpm
